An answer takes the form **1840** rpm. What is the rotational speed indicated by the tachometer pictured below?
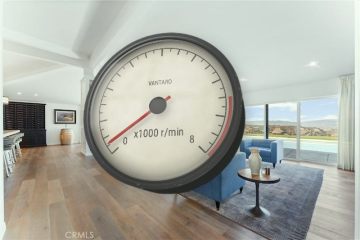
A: **250** rpm
